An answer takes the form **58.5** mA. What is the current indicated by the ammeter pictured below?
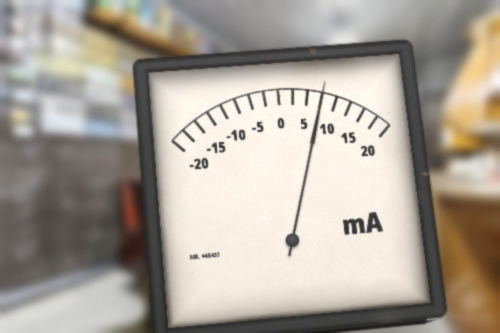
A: **7.5** mA
